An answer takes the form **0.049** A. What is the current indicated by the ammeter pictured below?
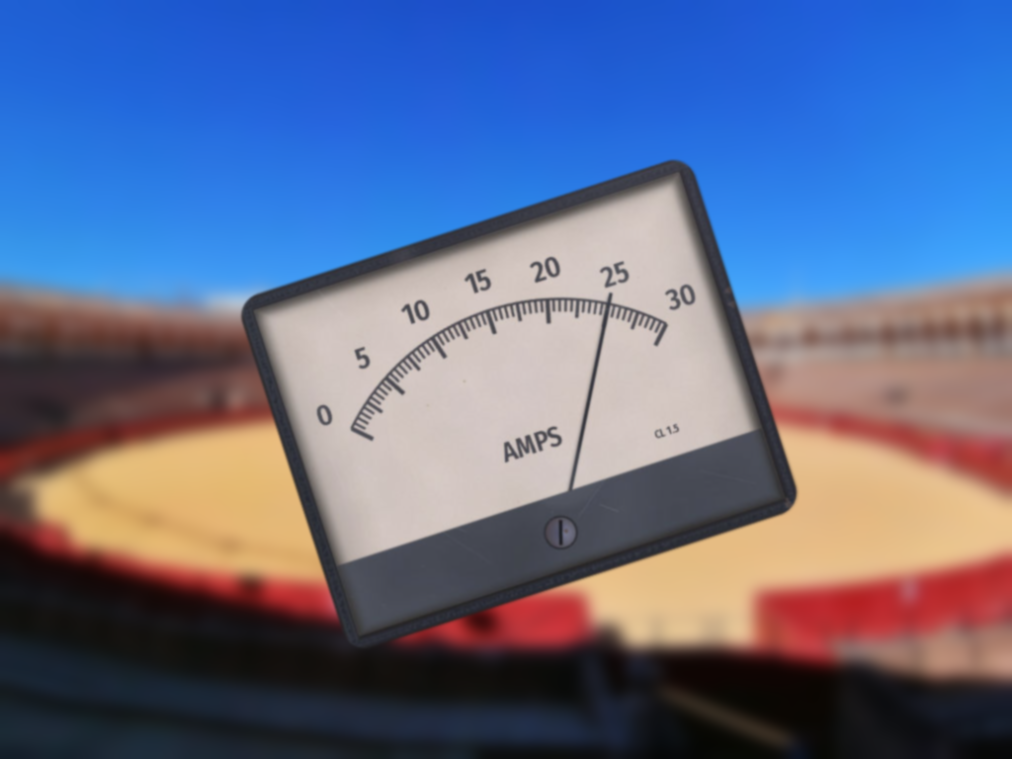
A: **25** A
